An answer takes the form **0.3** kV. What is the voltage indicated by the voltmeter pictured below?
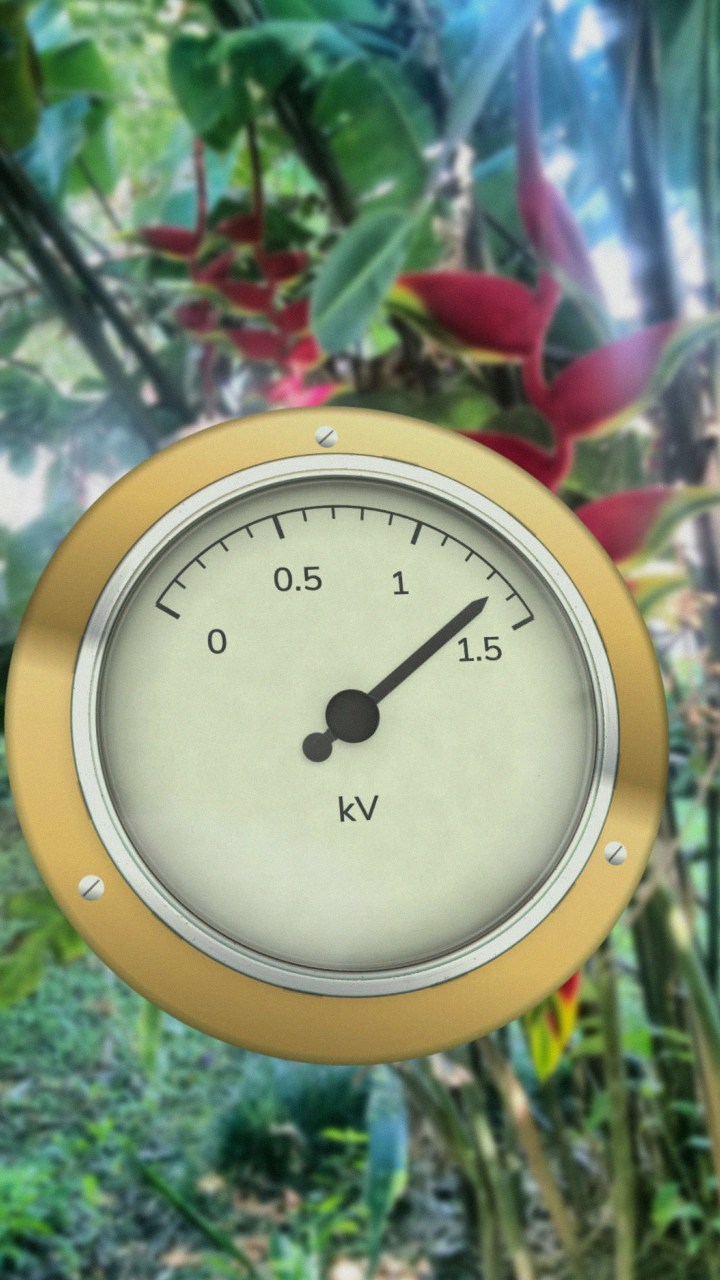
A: **1.35** kV
